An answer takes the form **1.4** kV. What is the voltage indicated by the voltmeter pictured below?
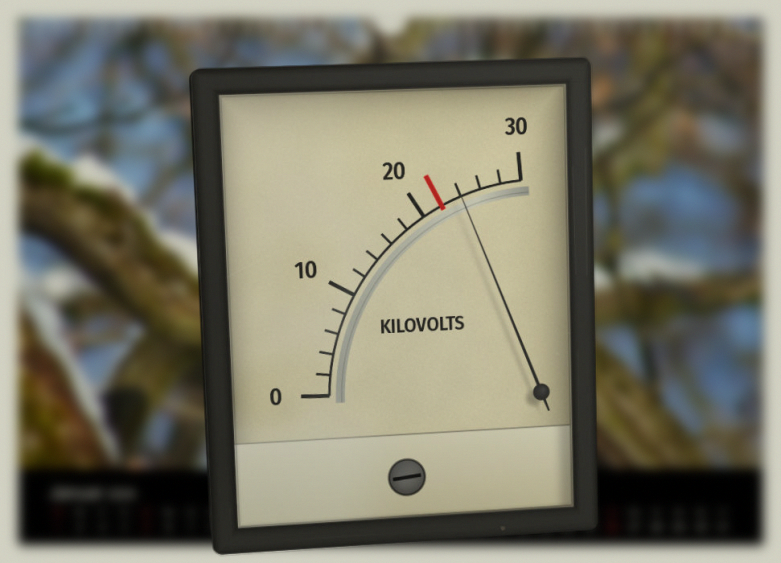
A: **24** kV
